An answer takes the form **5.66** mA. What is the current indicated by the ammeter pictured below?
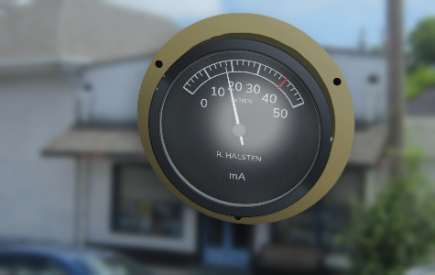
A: **18** mA
